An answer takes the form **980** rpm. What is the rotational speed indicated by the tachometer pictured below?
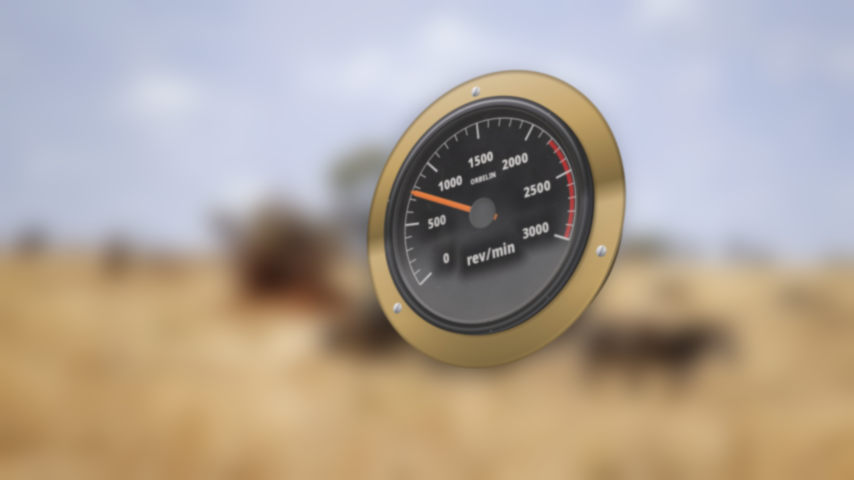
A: **750** rpm
